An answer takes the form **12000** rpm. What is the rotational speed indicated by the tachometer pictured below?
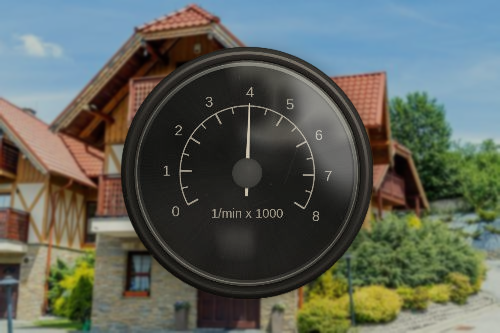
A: **4000** rpm
